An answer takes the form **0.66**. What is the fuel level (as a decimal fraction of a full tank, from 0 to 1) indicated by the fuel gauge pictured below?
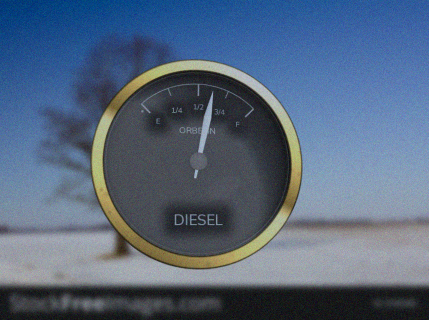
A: **0.625**
